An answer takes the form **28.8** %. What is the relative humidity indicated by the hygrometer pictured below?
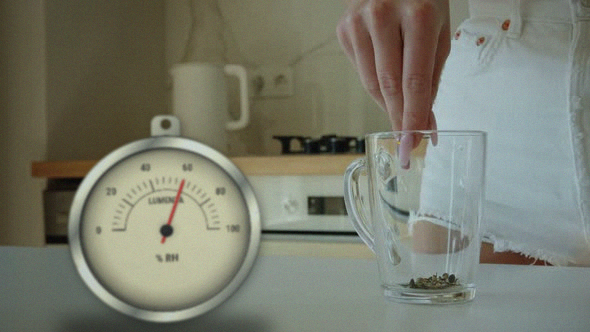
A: **60** %
